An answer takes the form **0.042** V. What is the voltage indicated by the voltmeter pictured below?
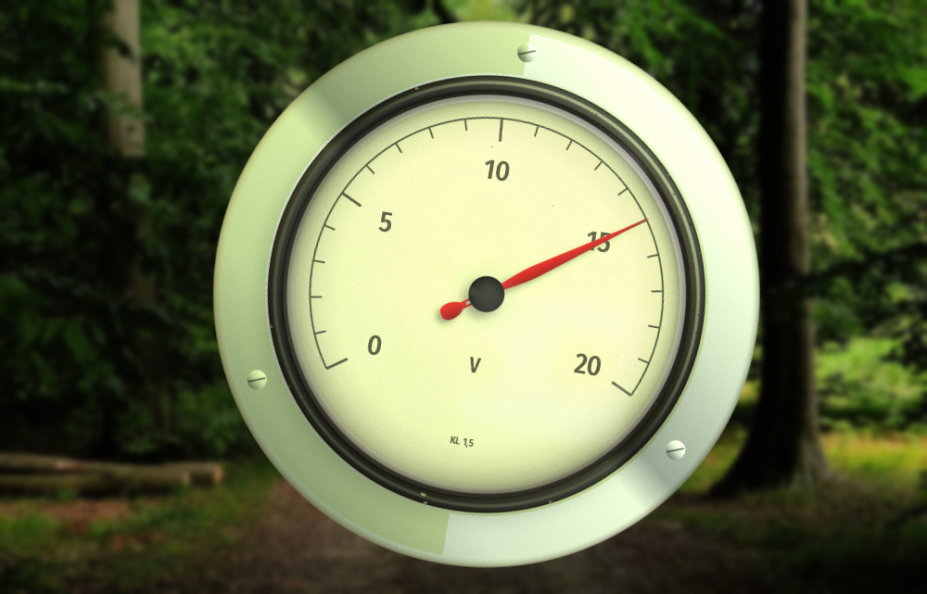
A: **15** V
